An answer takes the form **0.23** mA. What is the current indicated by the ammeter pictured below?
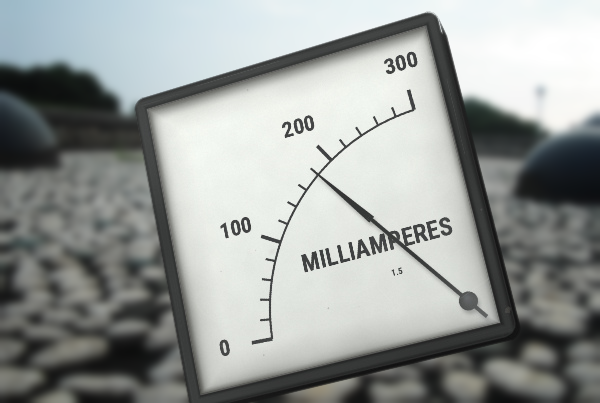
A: **180** mA
